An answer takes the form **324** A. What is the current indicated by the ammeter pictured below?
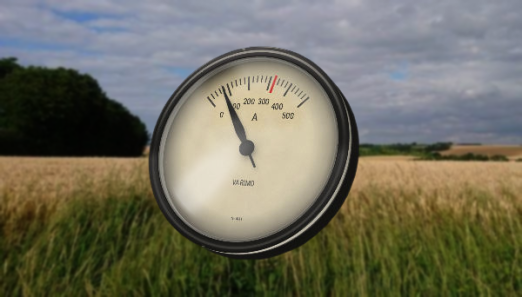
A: **80** A
